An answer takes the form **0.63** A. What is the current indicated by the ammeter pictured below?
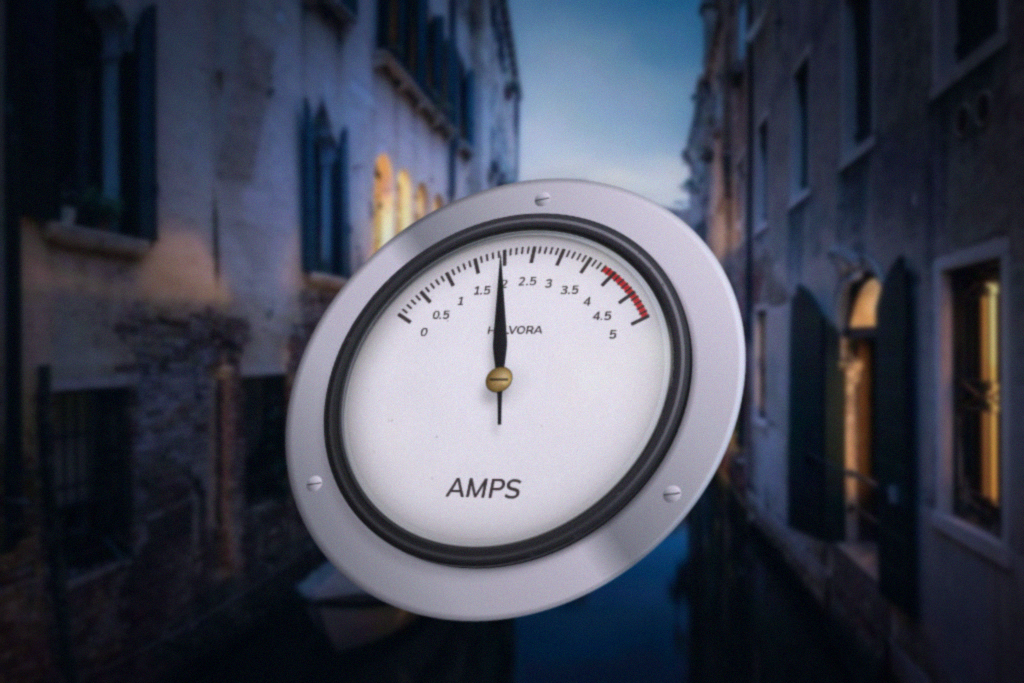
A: **2** A
